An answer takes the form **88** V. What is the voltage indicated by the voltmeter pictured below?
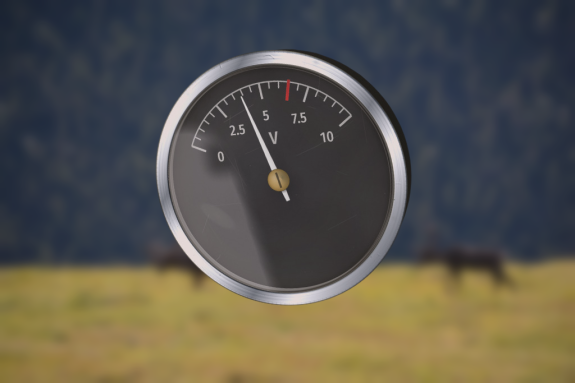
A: **4** V
